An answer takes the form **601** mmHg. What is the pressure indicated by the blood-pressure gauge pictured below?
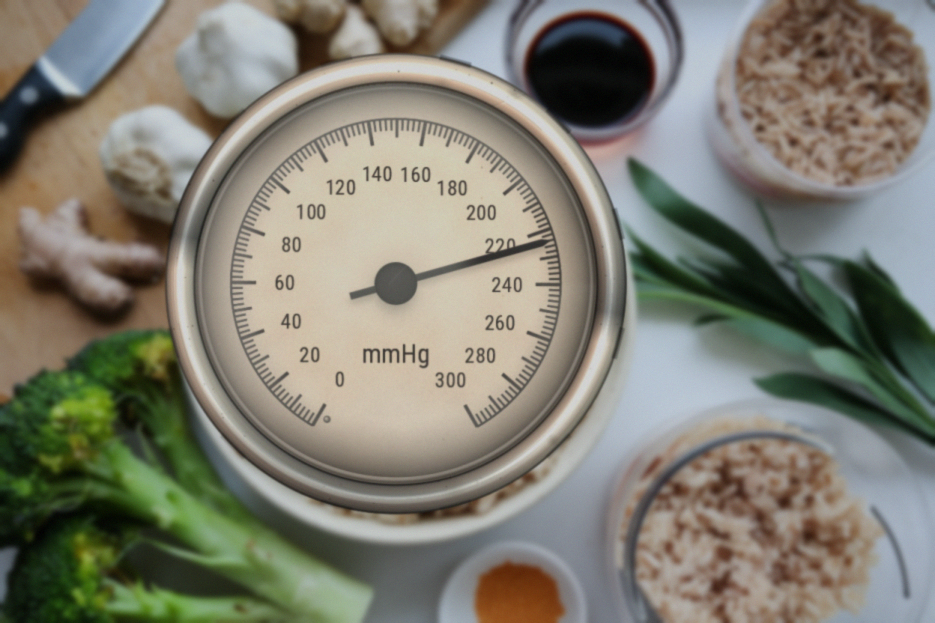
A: **224** mmHg
